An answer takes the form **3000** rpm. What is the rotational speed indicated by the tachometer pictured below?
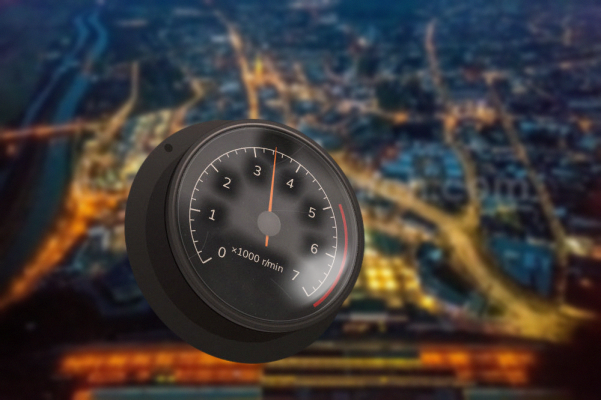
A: **3400** rpm
